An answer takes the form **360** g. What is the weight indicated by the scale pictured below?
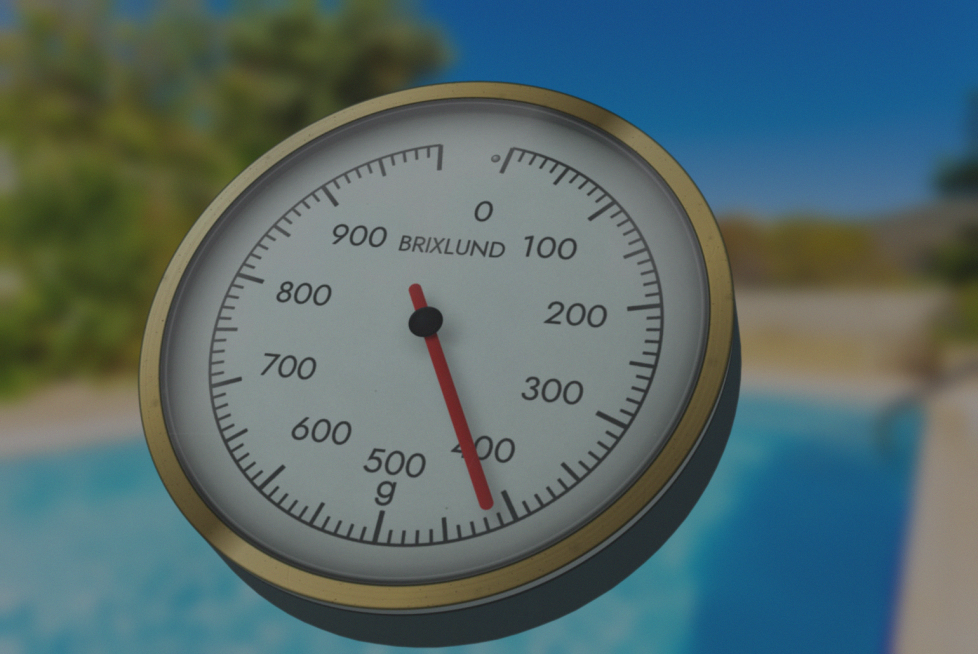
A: **415** g
